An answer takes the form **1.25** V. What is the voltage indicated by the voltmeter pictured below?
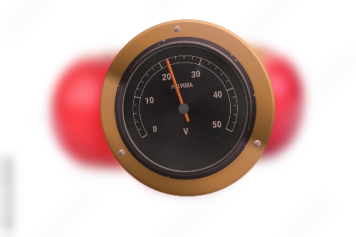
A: **22** V
